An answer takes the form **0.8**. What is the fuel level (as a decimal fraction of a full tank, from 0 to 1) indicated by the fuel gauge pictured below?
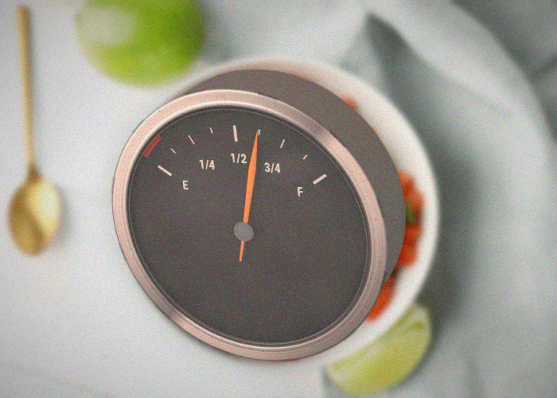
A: **0.625**
